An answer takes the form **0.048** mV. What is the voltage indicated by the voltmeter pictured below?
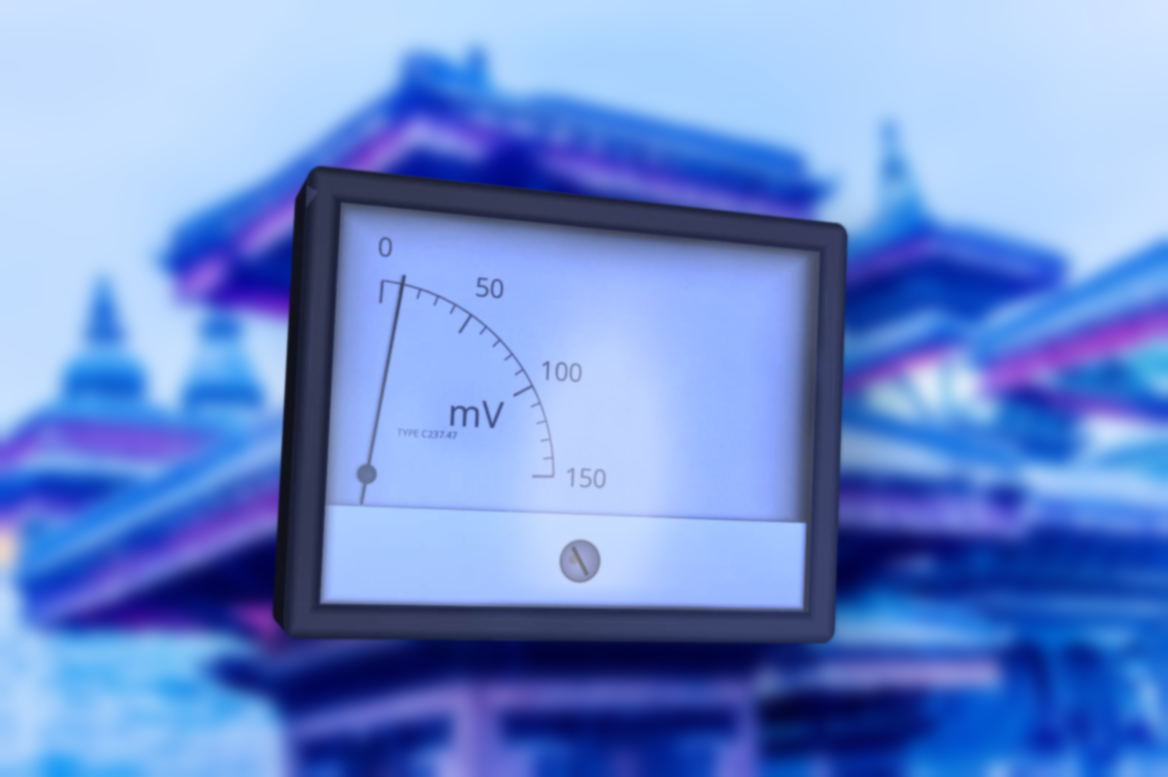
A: **10** mV
